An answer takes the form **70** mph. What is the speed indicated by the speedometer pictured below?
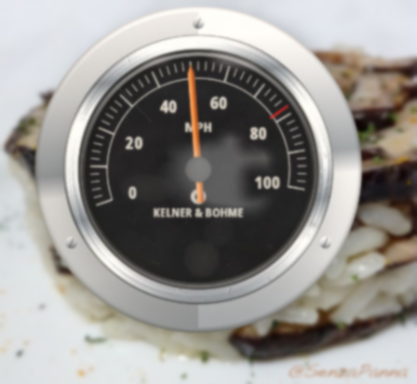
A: **50** mph
